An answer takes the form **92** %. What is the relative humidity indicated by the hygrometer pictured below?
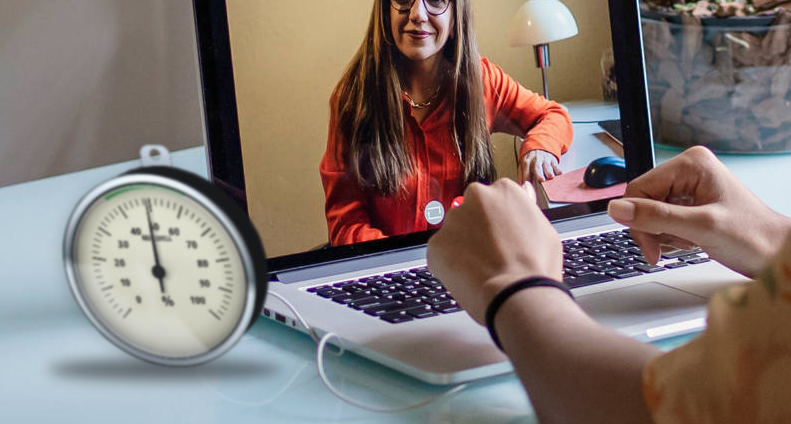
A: **50** %
